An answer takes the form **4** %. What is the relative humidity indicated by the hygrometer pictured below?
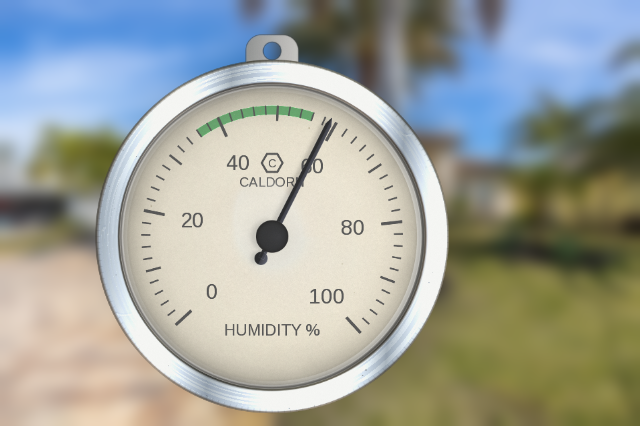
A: **59** %
